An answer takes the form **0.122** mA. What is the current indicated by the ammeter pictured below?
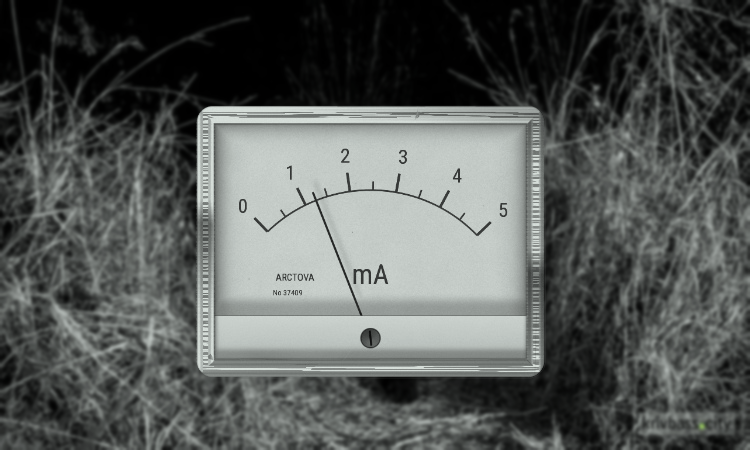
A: **1.25** mA
